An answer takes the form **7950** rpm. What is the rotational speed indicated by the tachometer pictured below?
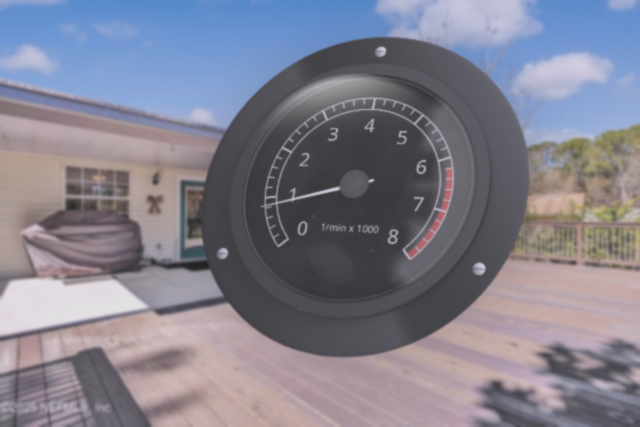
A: **800** rpm
